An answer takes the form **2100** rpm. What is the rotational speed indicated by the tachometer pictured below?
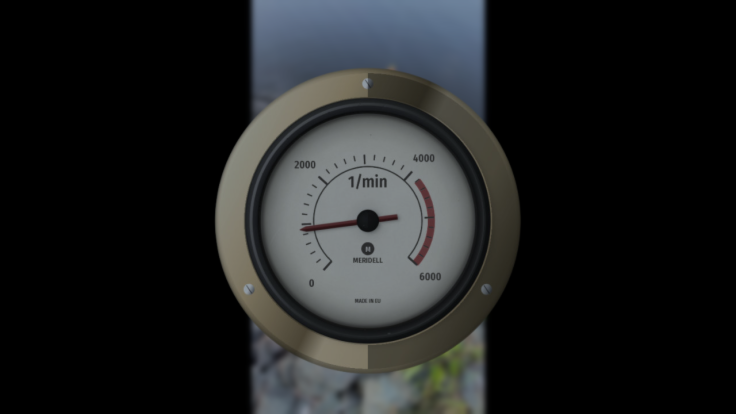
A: **900** rpm
